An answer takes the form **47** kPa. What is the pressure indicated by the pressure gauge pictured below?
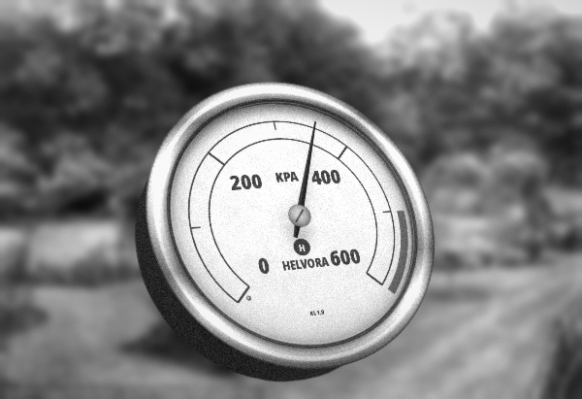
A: **350** kPa
